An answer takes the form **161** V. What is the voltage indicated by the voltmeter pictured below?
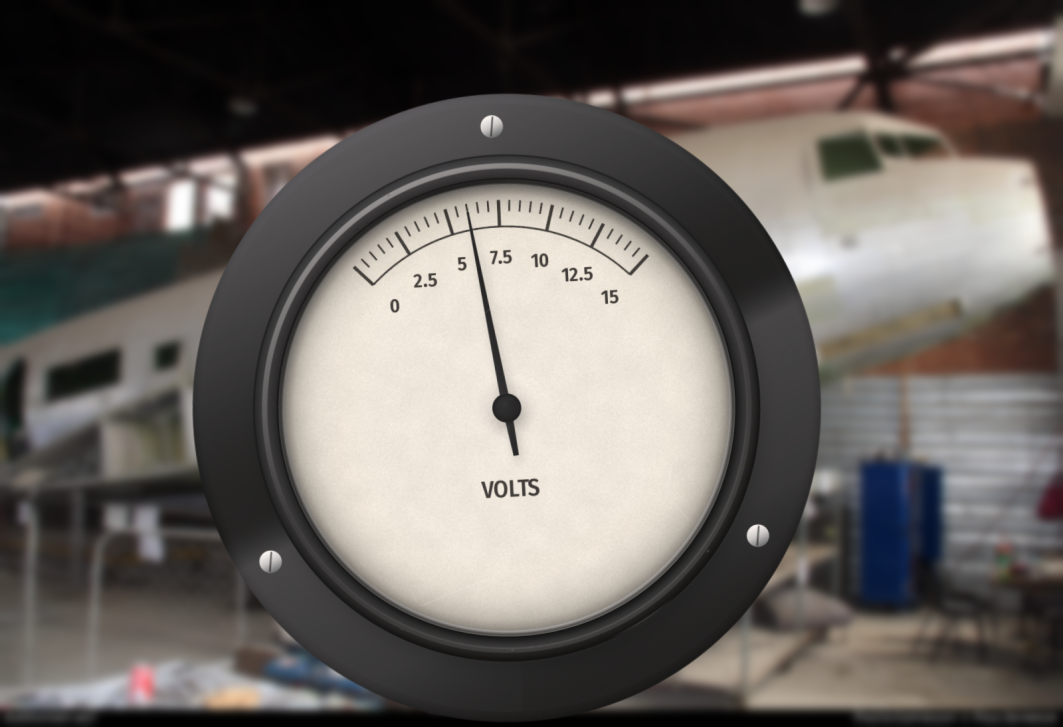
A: **6** V
